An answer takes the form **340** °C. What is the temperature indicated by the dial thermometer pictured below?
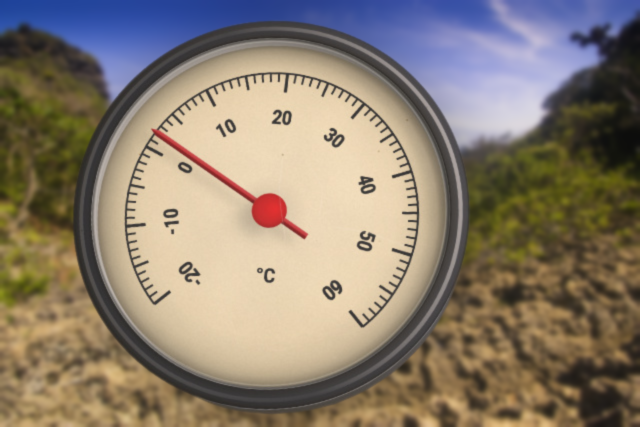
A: **2** °C
